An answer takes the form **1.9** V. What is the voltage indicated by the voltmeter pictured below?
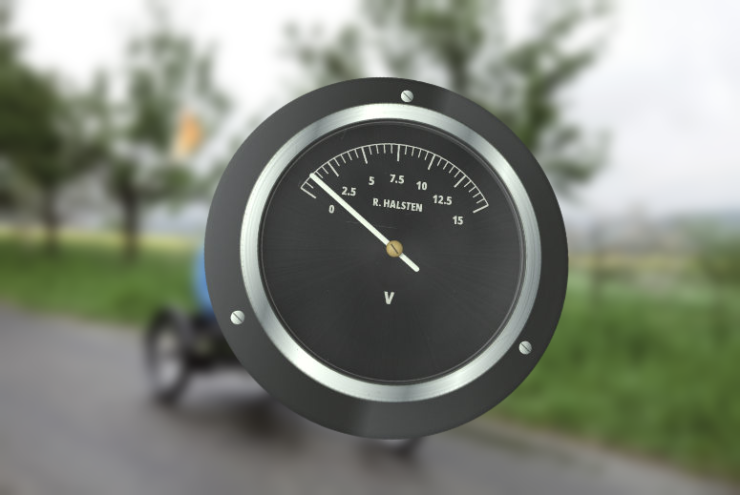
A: **1** V
